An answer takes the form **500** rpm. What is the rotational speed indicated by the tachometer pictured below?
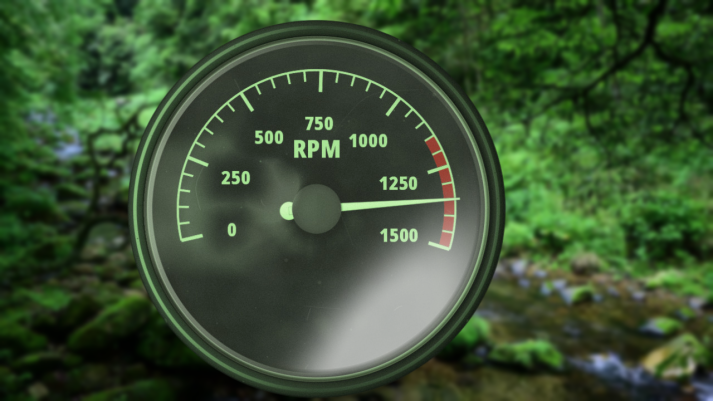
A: **1350** rpm
